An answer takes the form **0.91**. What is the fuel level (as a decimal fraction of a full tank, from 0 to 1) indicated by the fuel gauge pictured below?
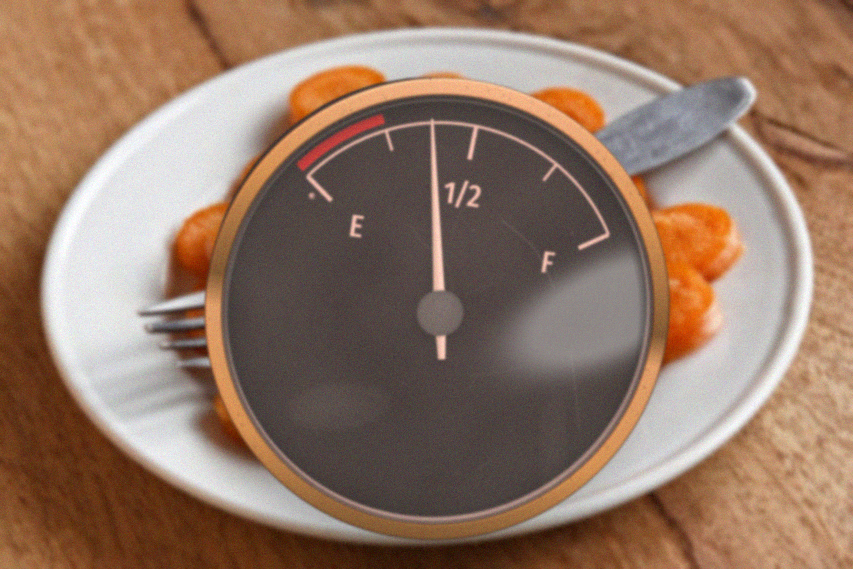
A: **0.375**
